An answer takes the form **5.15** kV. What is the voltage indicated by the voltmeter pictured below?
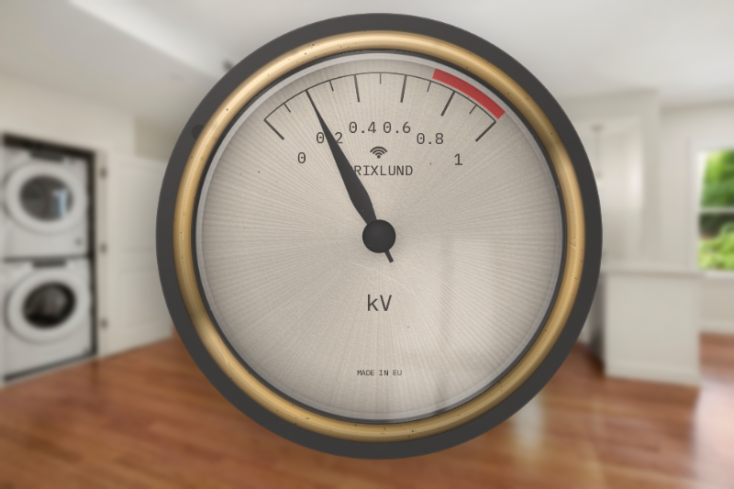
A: **0.2** kV
